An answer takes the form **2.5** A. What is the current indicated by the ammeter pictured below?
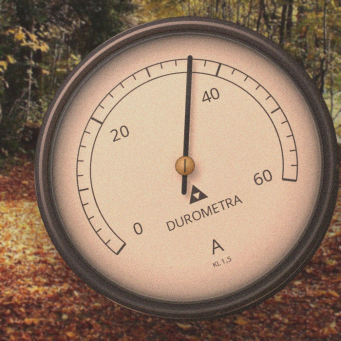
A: **36** A
